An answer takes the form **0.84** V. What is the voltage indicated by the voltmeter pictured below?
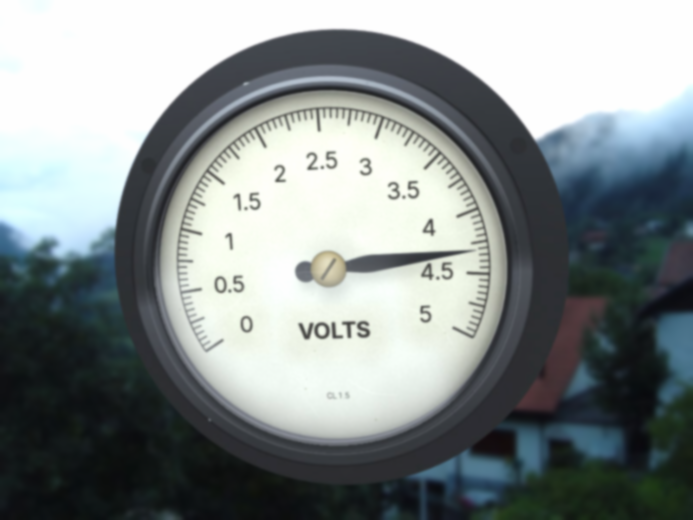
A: **4.3** V
